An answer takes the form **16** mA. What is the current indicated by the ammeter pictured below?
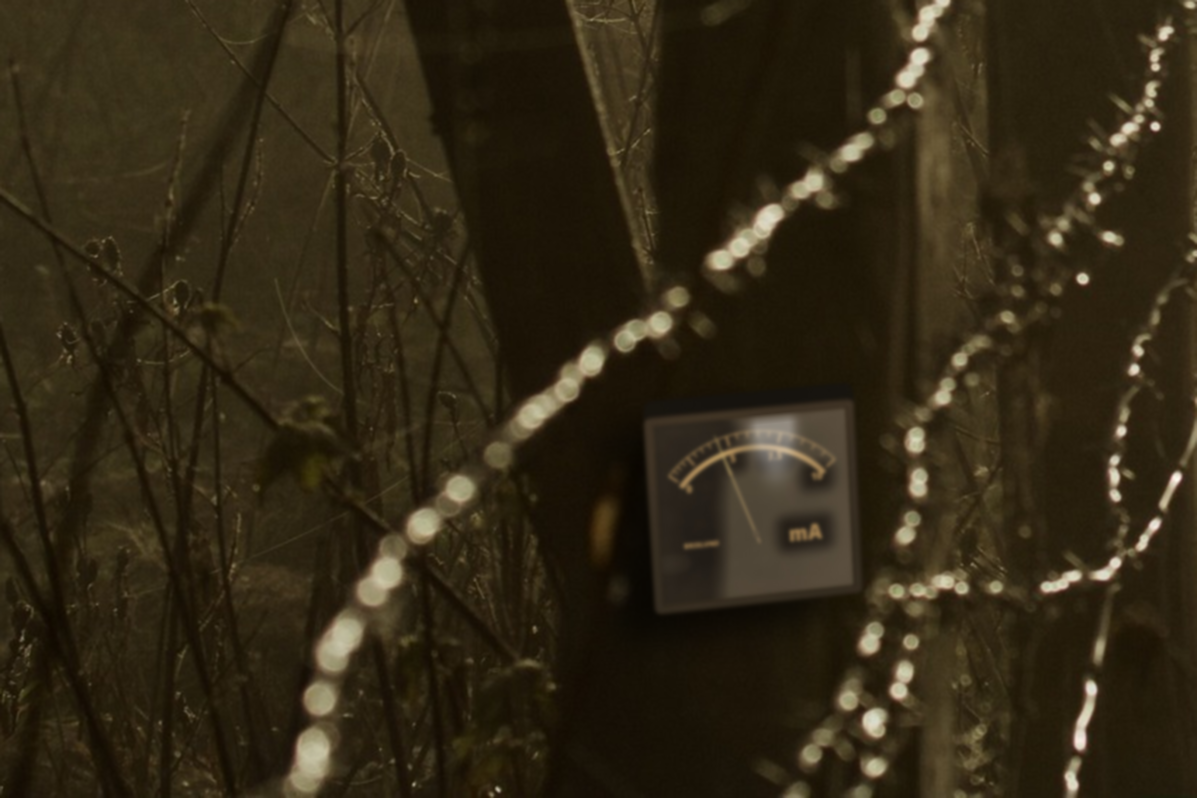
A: **4.5** mA
